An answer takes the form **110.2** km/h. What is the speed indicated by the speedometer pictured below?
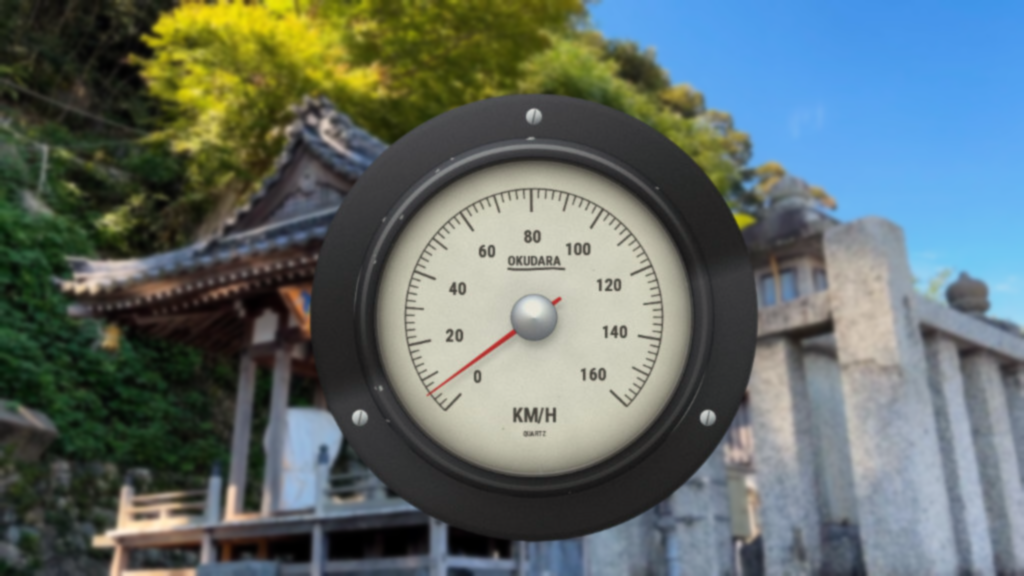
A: **6** km/h
